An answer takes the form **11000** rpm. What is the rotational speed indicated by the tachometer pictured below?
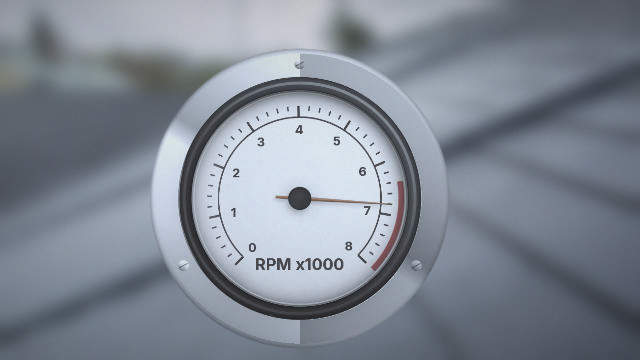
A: **6800** rpm
